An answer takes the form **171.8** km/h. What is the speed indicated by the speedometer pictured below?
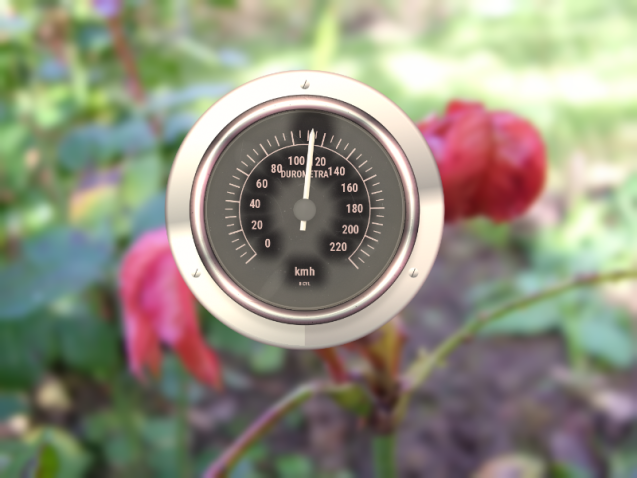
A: **112.5** km/h
